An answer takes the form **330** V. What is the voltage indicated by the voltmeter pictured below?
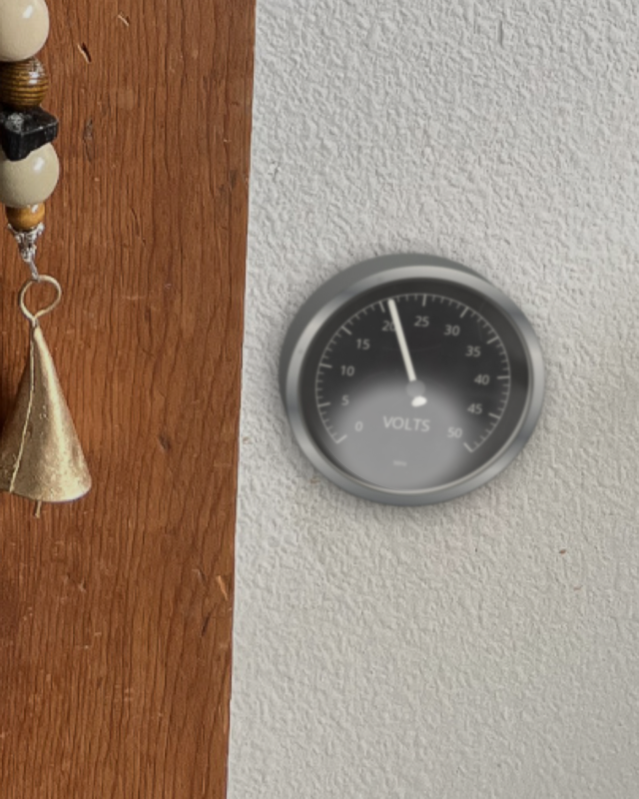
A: **21** V
